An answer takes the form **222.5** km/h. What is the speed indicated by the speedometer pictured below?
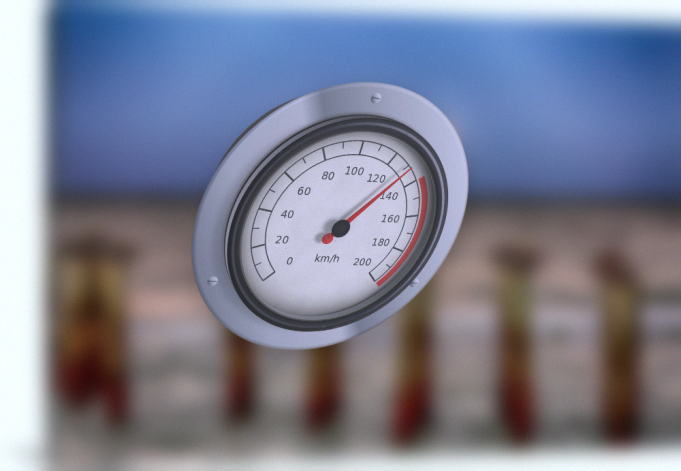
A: **130** km/h
